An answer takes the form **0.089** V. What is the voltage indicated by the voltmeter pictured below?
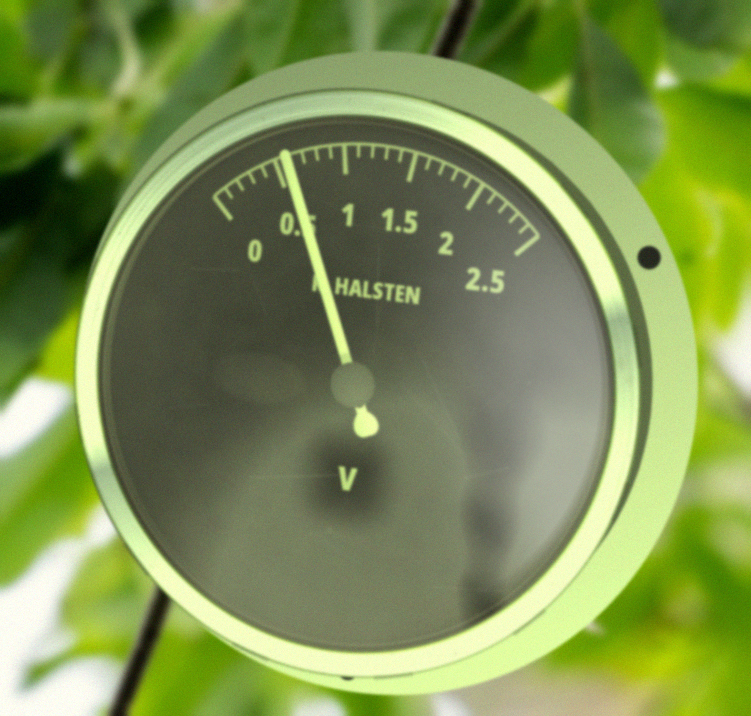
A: **0.6** V
